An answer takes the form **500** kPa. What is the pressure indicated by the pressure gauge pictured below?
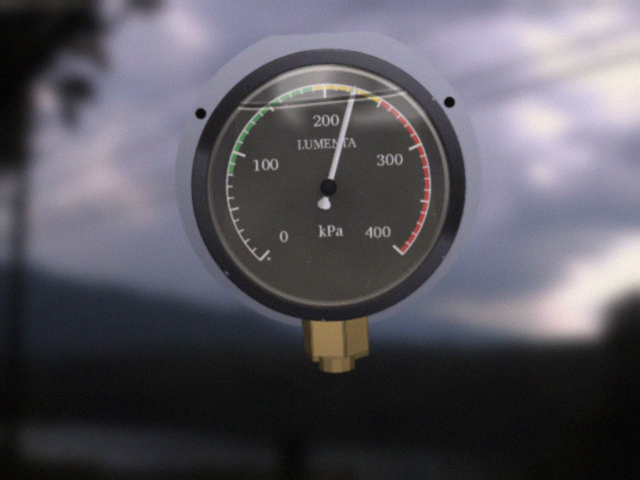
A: **225** kPa
